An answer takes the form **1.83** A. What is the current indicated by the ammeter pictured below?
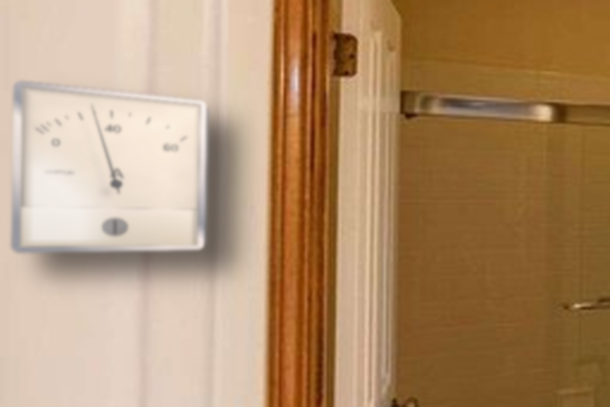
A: **35** A
